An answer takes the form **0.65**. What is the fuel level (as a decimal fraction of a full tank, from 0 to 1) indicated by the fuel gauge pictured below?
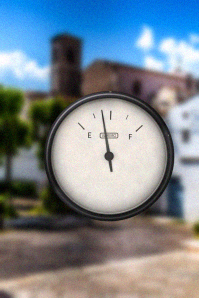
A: **0.375**
